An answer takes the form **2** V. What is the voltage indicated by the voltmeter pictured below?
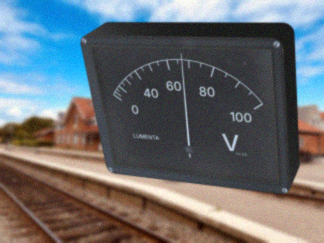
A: **67.5** V
